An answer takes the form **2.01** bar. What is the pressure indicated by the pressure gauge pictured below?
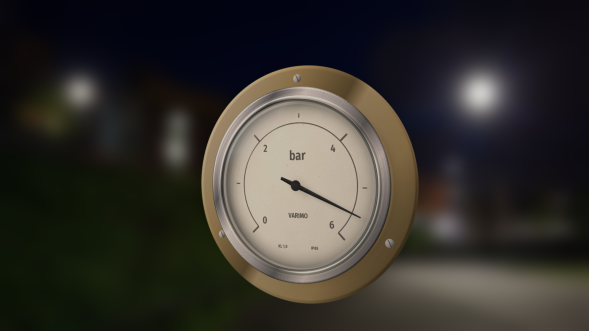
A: **5.5** bar
